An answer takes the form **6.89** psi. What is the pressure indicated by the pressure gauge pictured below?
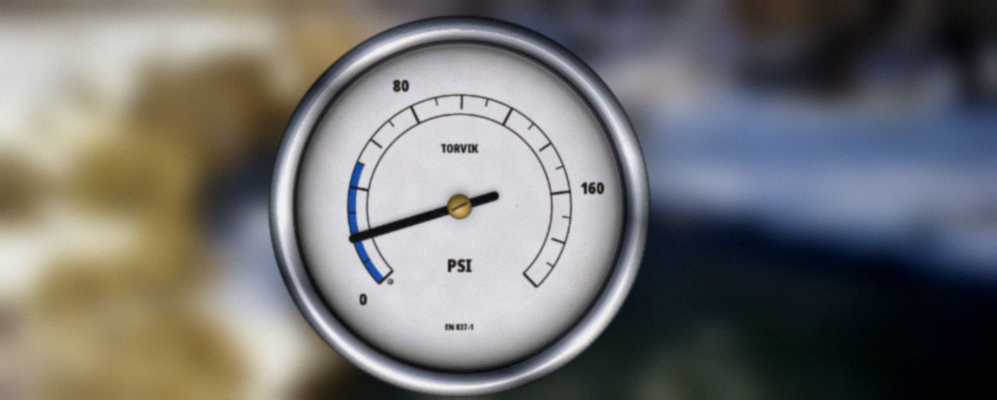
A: **20** psi
